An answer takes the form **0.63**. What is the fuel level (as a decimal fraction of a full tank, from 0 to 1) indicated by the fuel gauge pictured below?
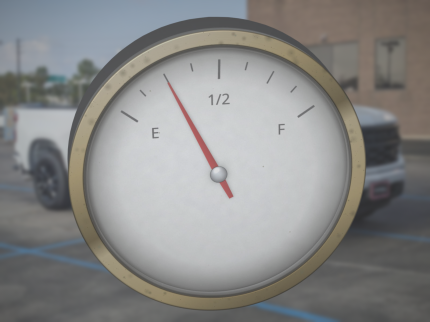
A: **0.25**
